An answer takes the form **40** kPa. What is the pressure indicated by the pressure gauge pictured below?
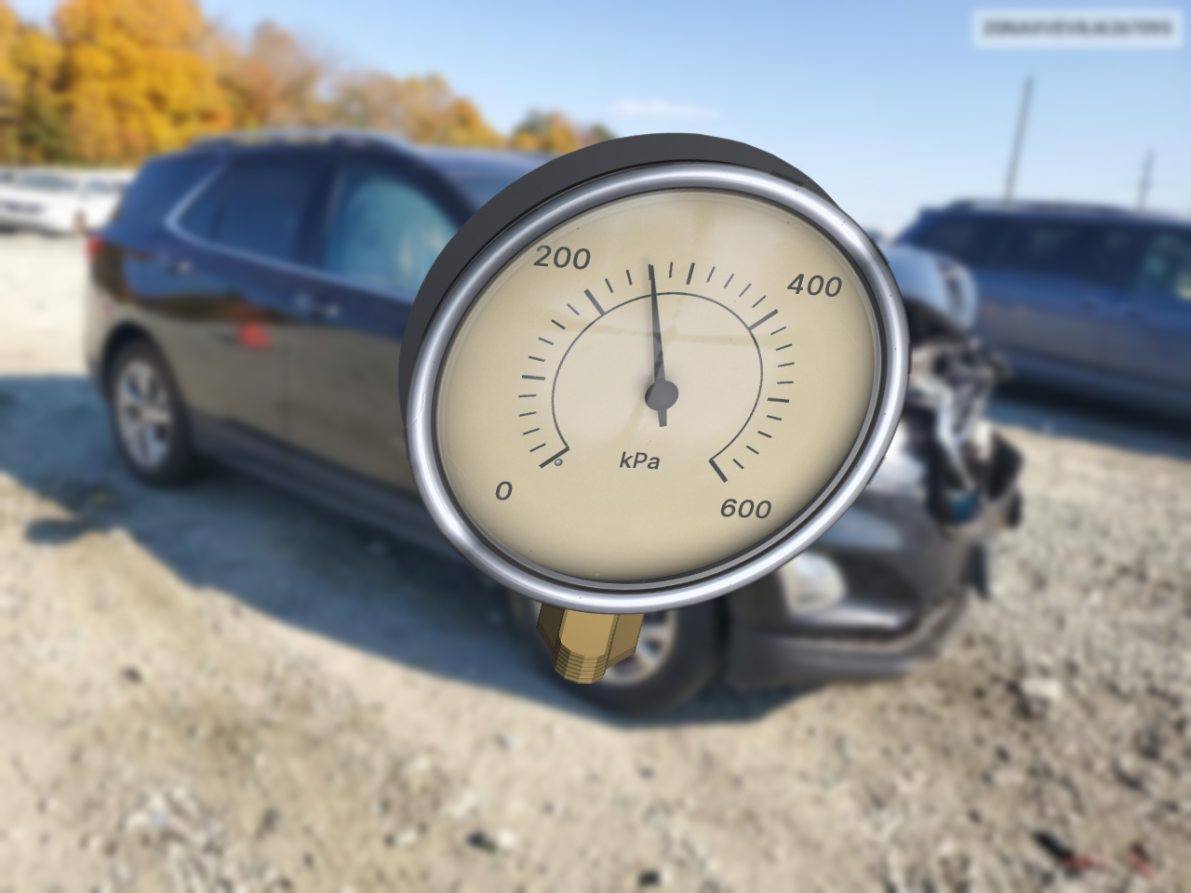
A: **260** kPa
